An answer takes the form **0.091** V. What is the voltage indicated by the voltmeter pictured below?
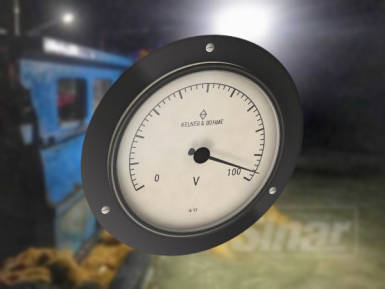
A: **96** V
